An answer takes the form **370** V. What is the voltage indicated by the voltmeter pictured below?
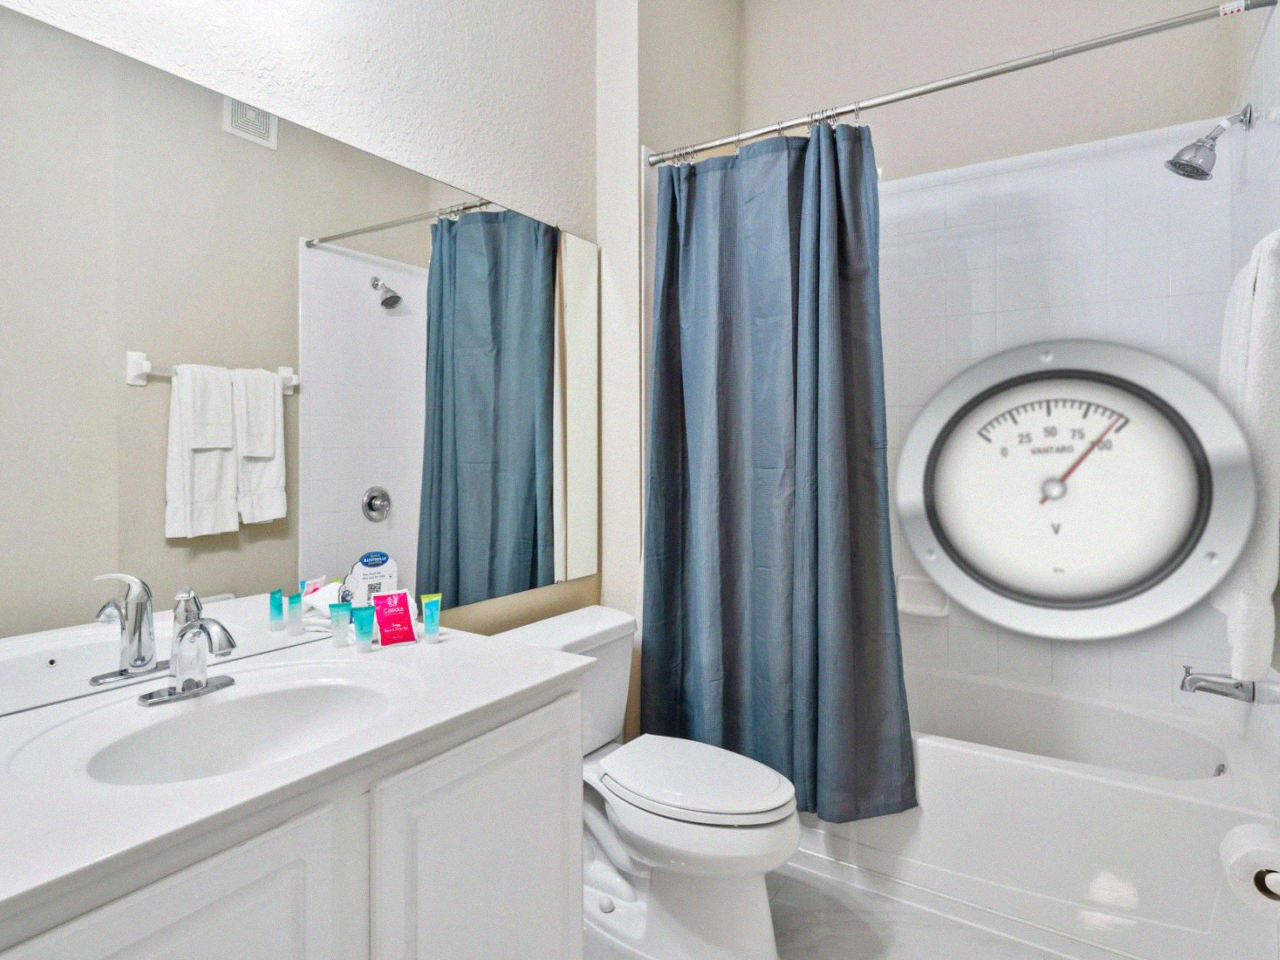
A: **95** V
